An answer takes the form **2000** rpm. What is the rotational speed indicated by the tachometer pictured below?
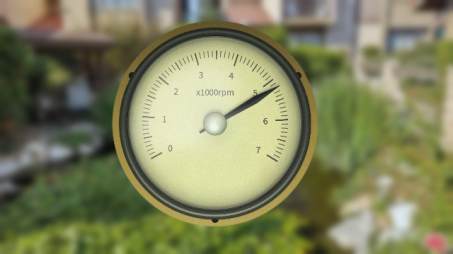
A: **5200** rpm
